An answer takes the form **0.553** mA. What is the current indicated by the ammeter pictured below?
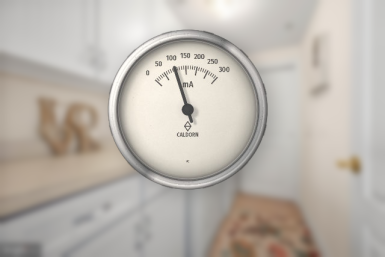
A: **100** mA
